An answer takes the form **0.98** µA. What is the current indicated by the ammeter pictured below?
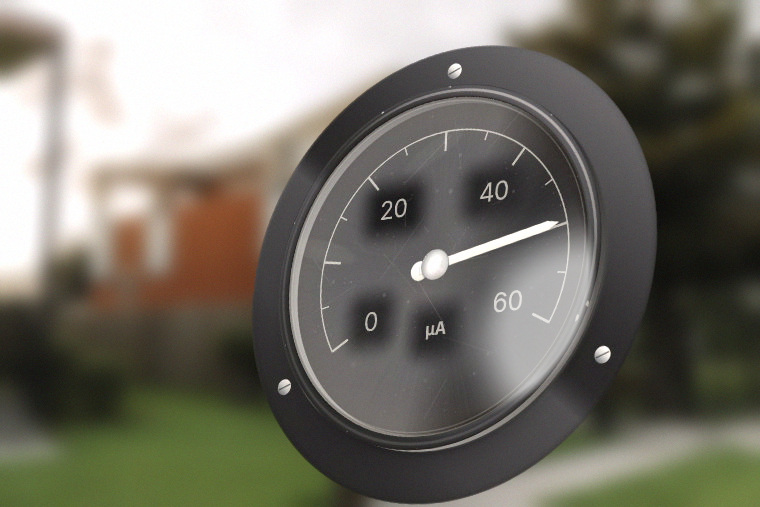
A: **50** µA
